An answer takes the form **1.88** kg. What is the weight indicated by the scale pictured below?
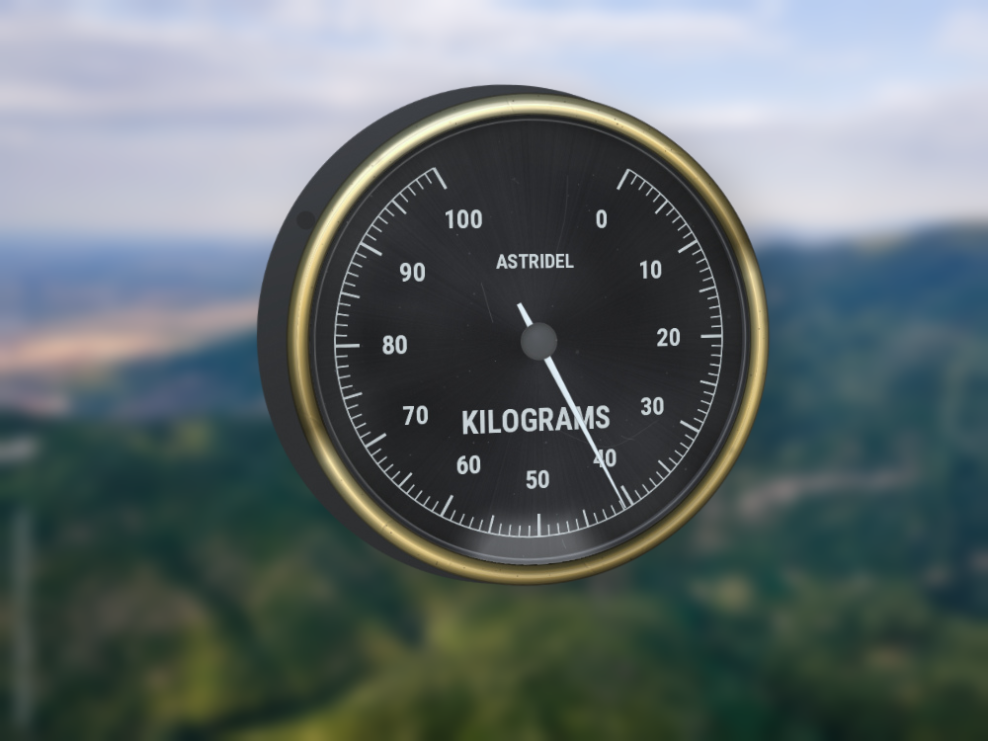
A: **41** kg
